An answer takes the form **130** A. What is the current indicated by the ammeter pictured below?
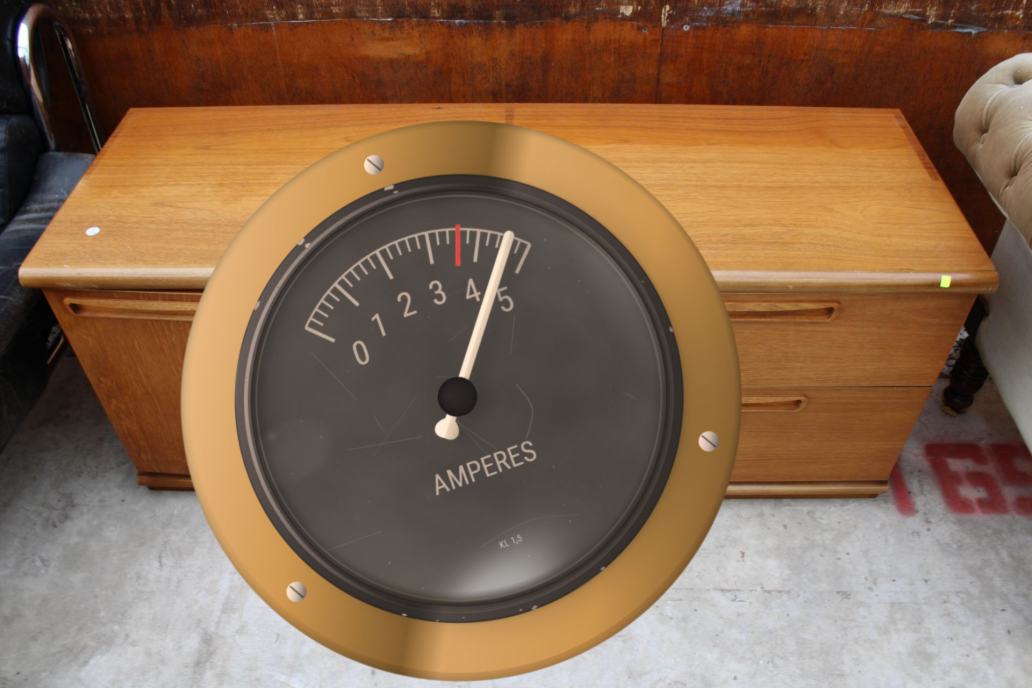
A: **4.6** A
